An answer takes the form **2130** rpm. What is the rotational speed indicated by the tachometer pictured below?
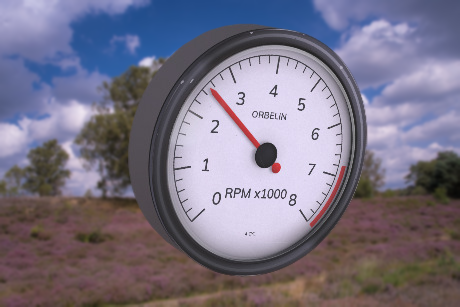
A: **2500** rpm
